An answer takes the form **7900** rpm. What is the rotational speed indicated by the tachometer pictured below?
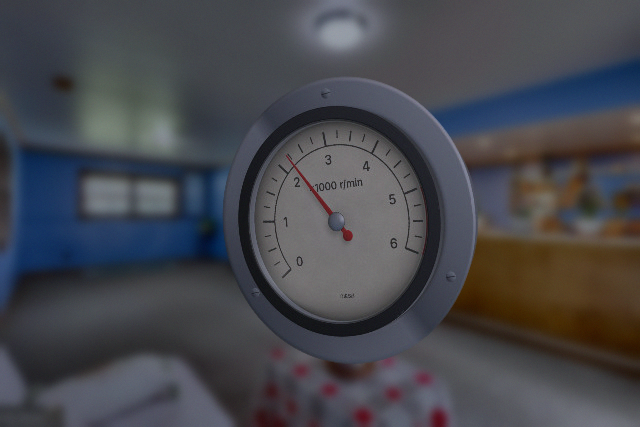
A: **2250** rpm
